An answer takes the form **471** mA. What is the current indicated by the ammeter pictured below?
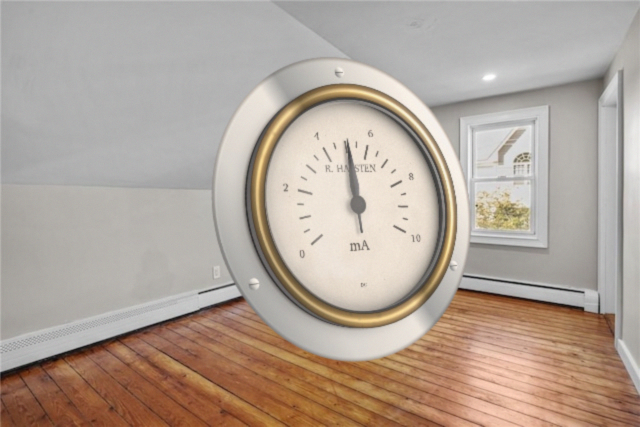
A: **5** mA
